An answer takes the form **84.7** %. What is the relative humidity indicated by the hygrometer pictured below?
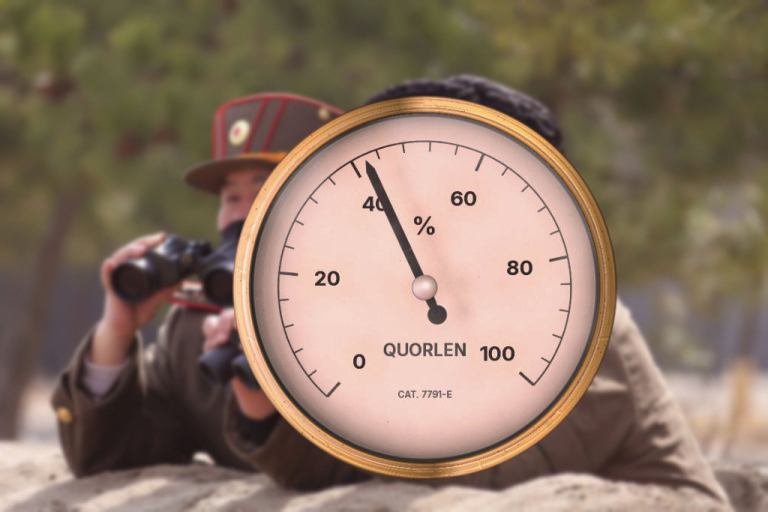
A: **42** %
